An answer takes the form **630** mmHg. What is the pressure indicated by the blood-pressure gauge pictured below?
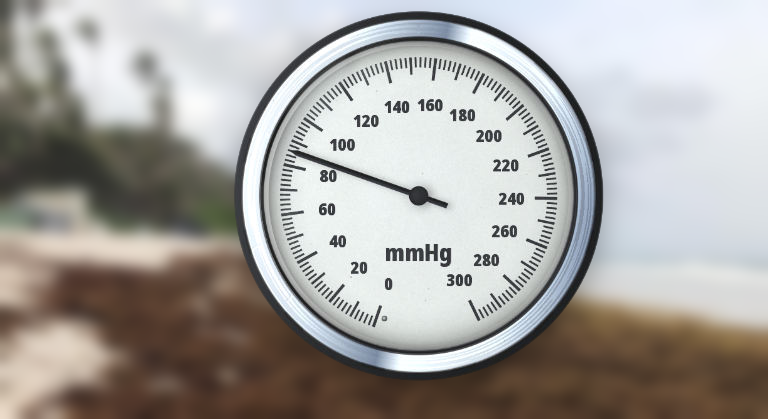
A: **86** mmHg
